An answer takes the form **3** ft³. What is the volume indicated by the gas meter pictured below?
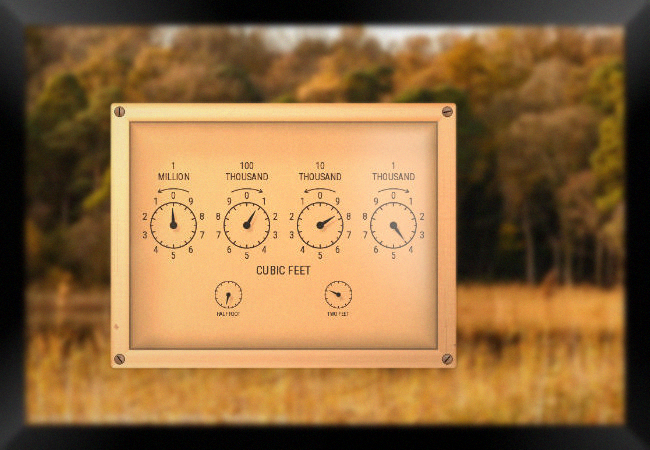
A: **8400** ft³
